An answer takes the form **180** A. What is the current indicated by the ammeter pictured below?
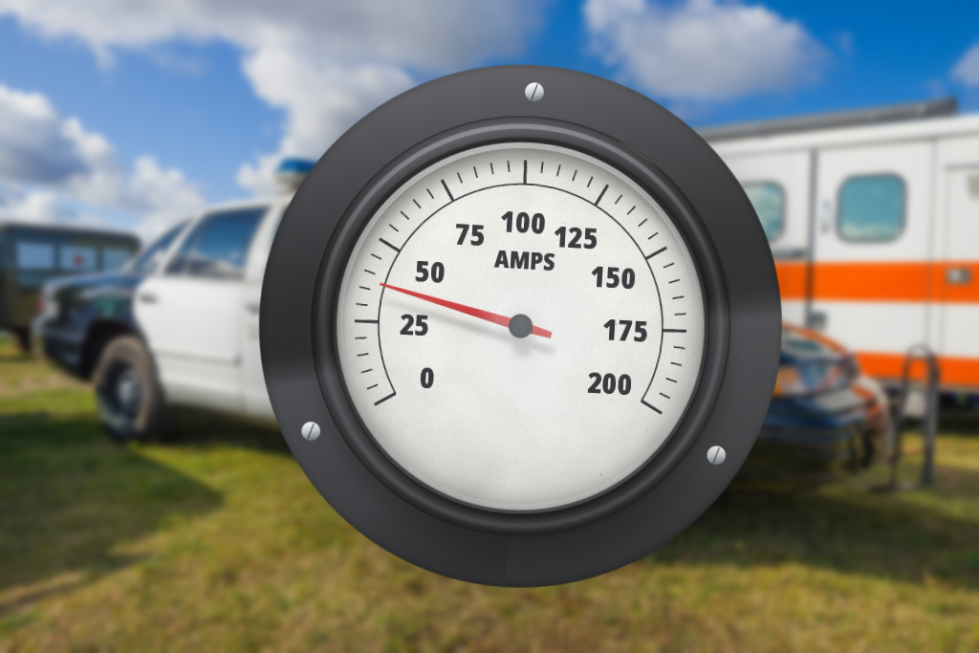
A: **37.5** A
